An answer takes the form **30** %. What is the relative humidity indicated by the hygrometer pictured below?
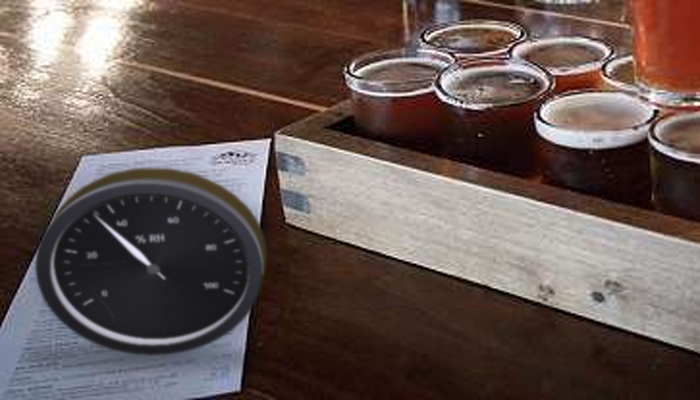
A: **36** %
